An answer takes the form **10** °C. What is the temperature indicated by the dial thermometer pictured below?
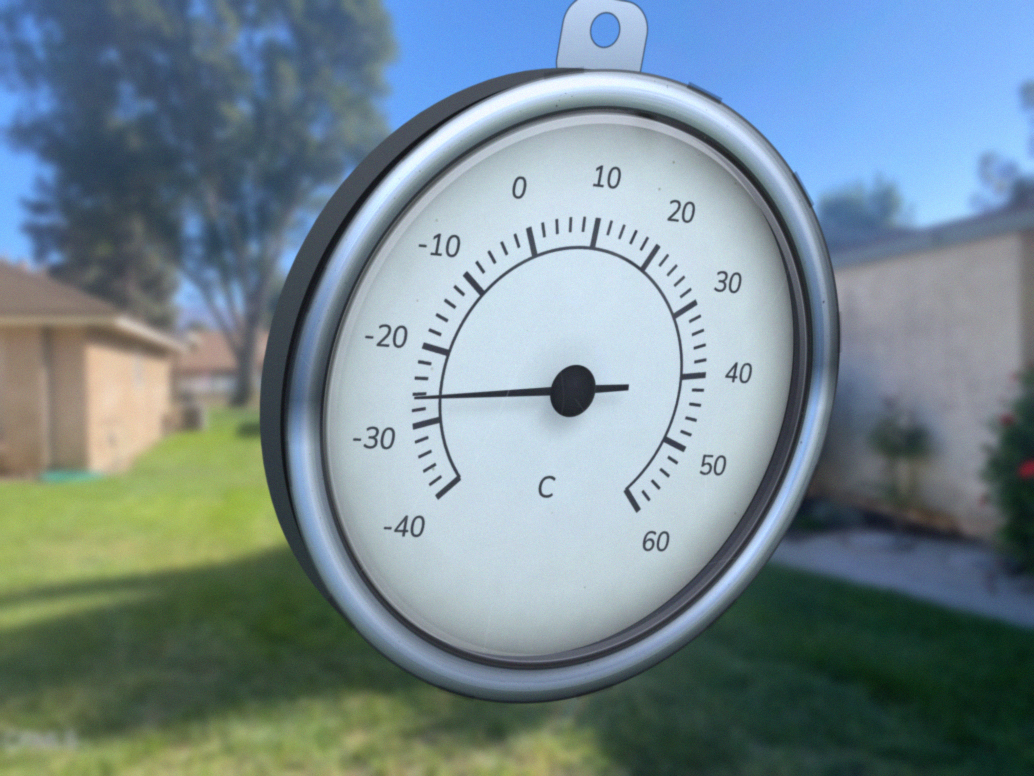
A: **-26** °C
